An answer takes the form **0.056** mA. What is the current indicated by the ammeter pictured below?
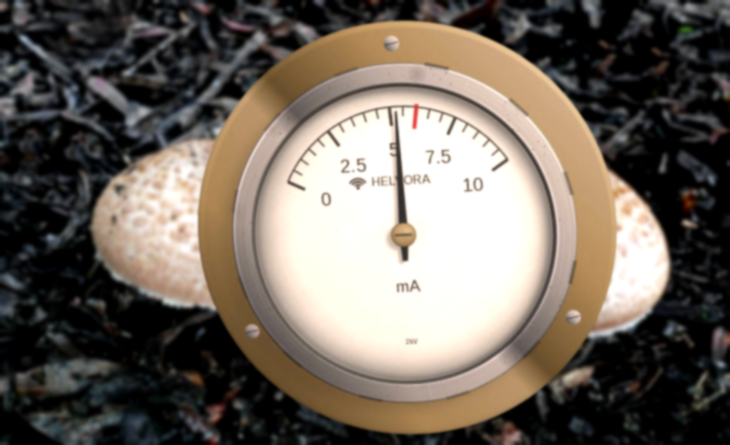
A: **5.25** mA
